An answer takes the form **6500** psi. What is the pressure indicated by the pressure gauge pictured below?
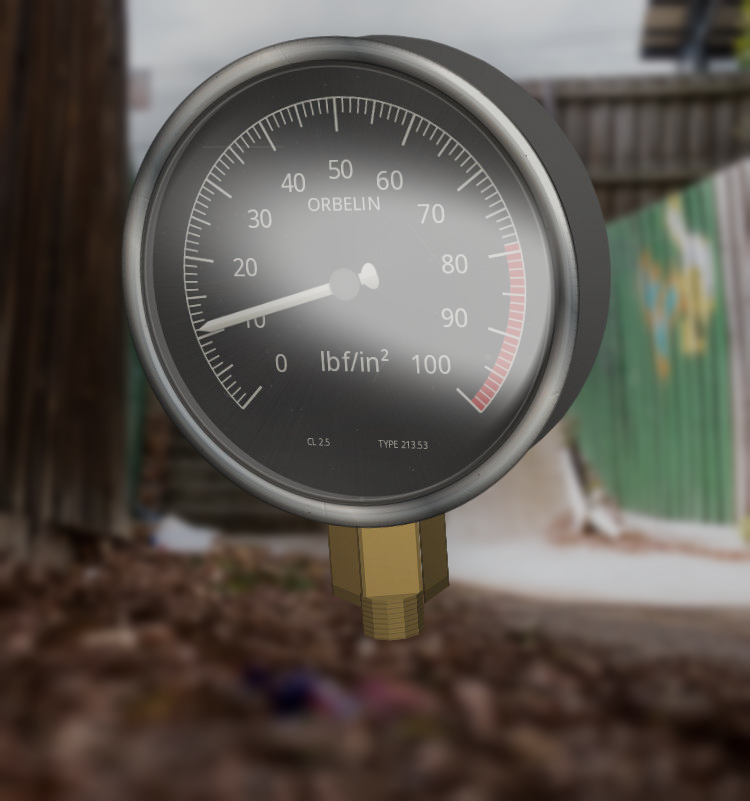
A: **11** psi
